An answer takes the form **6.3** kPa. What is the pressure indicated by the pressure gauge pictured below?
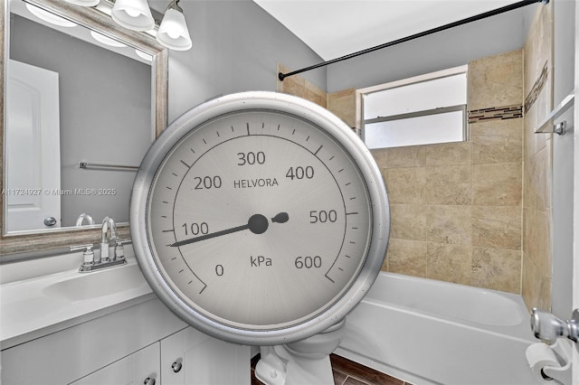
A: **80** kPa
